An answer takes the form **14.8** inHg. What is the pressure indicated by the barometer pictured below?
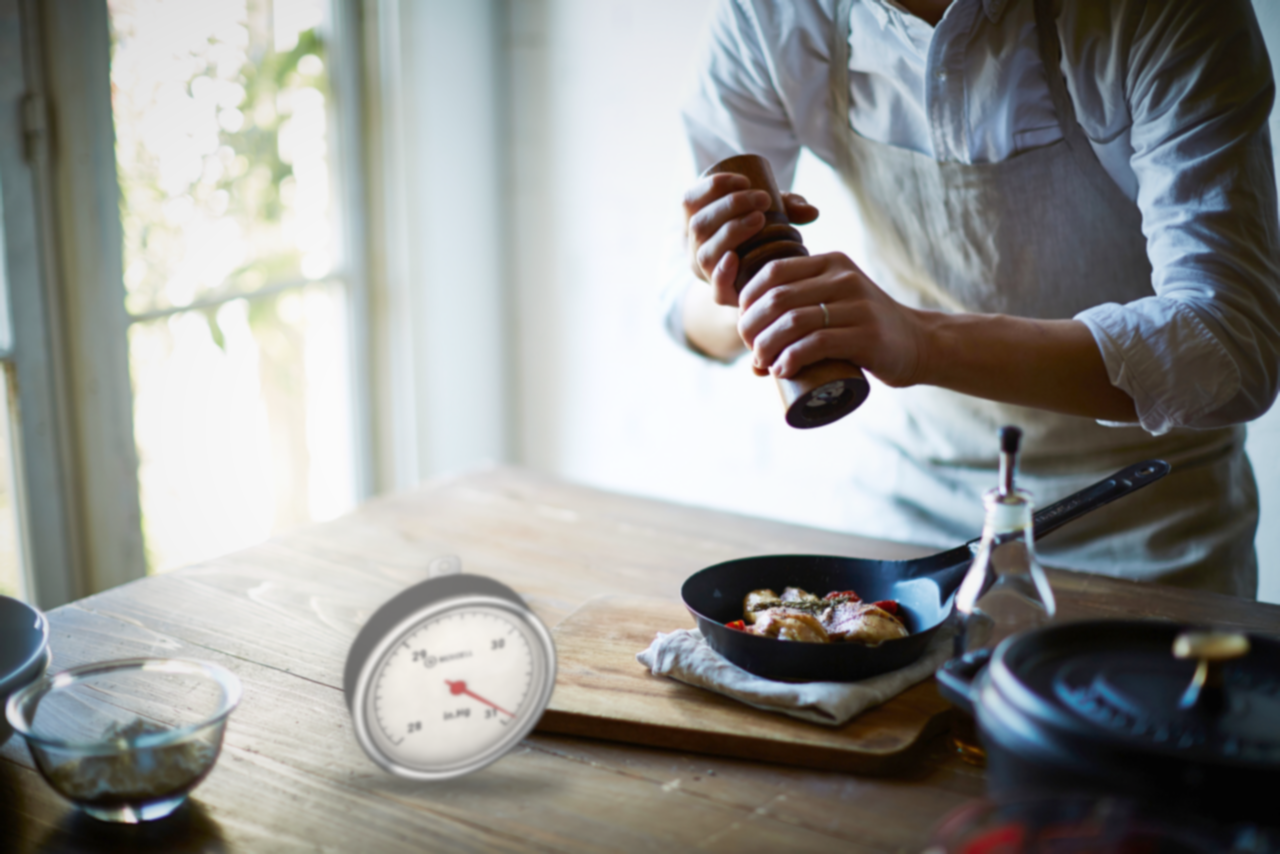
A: **30.9** inHg
